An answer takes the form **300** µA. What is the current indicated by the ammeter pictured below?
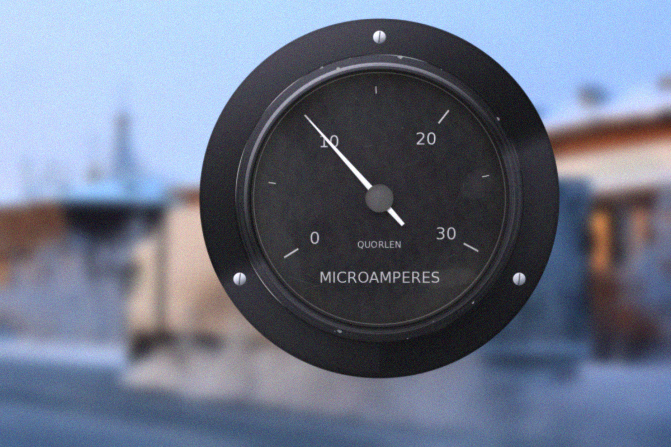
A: **10** µA
